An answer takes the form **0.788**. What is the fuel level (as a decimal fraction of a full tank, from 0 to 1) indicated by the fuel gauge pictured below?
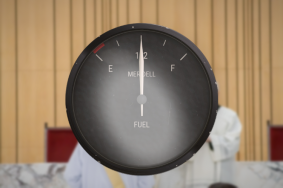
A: **0.5**
